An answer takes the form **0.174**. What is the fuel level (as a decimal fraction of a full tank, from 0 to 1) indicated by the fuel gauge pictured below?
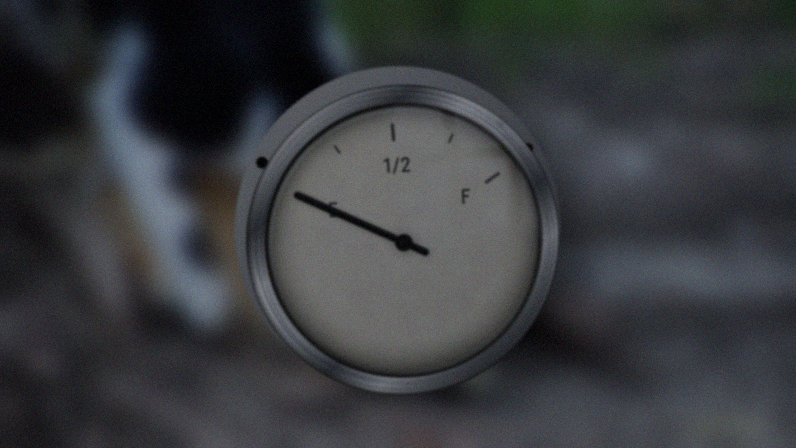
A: **0**
